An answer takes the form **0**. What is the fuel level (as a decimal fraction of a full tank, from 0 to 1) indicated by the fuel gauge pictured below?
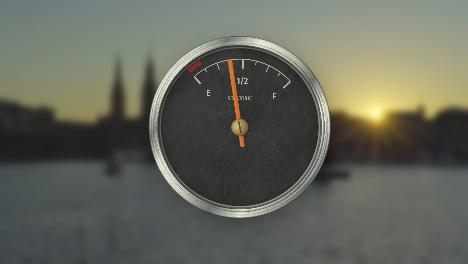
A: **0.375**
